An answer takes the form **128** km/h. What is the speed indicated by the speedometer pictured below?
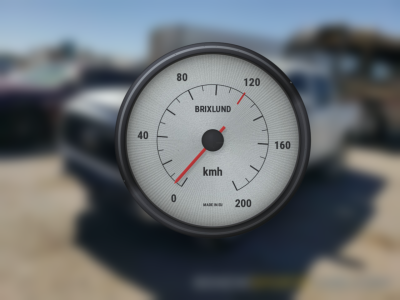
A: **5** km/h
